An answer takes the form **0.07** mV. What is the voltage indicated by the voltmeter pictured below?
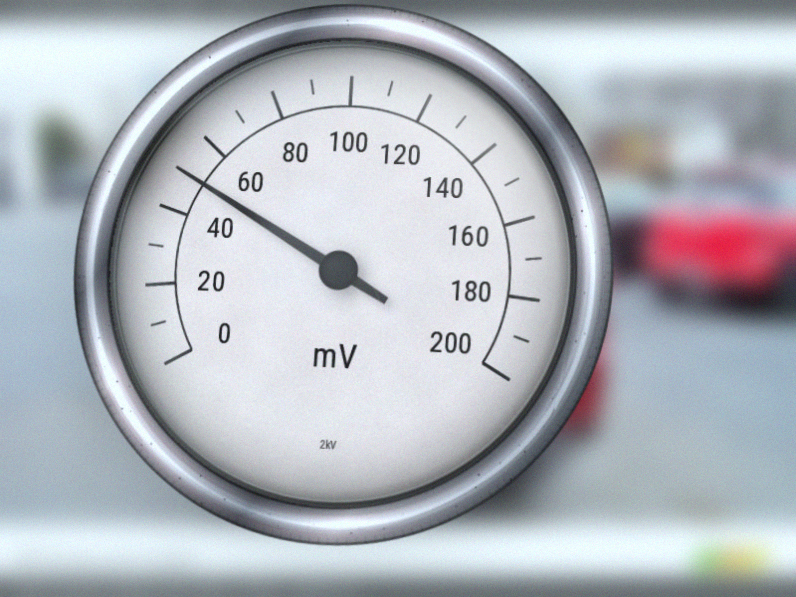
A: **50** mV
